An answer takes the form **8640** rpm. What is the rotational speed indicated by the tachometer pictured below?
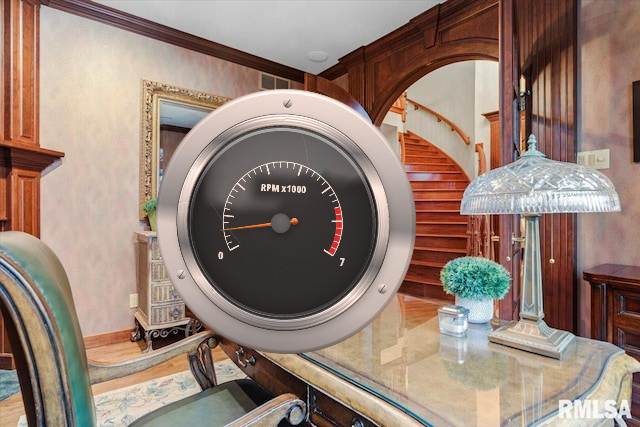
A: **600** rpm
